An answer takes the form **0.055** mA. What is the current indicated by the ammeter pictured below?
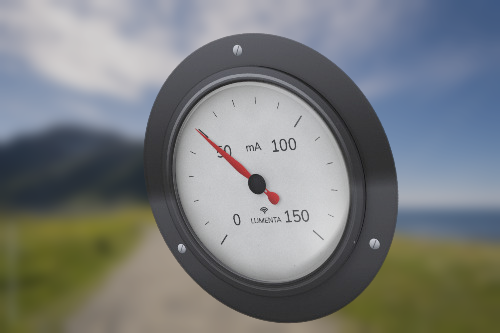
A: **50** mA
